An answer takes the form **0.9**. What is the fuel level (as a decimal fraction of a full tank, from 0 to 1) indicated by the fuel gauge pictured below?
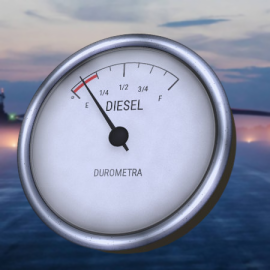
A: **0.125**
